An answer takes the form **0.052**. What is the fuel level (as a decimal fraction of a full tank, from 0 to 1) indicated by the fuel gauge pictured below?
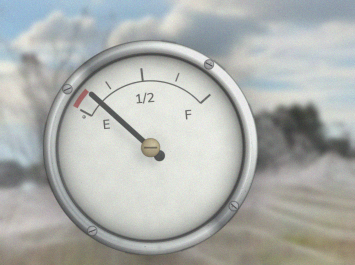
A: **0.125**
